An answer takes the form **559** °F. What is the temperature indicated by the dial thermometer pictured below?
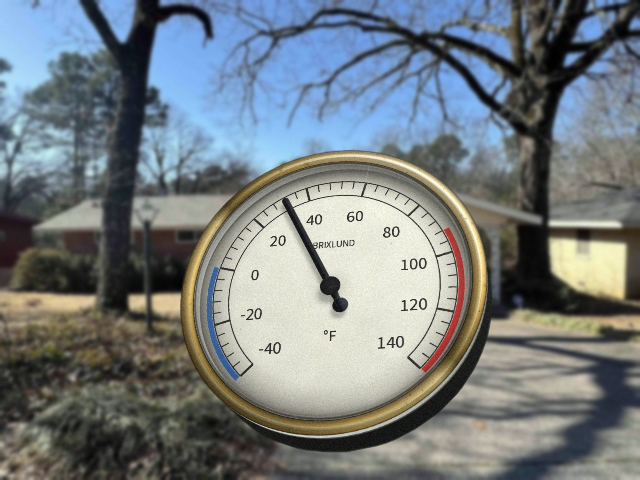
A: **32** °F
